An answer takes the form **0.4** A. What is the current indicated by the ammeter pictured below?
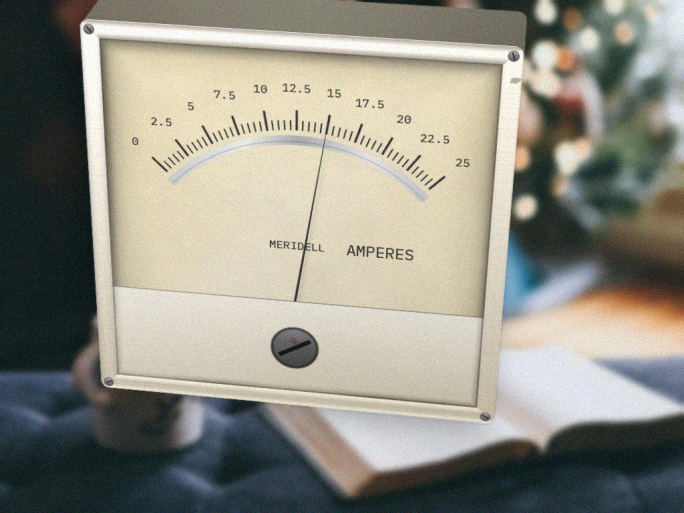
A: **15** A
